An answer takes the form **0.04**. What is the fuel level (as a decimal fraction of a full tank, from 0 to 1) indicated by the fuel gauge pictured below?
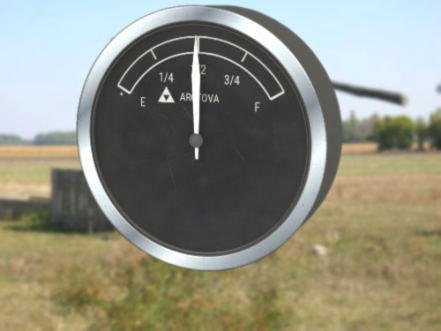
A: **0.5**
